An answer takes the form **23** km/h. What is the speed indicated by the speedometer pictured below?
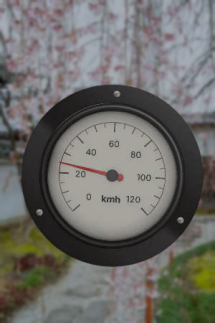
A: **25** km/h
